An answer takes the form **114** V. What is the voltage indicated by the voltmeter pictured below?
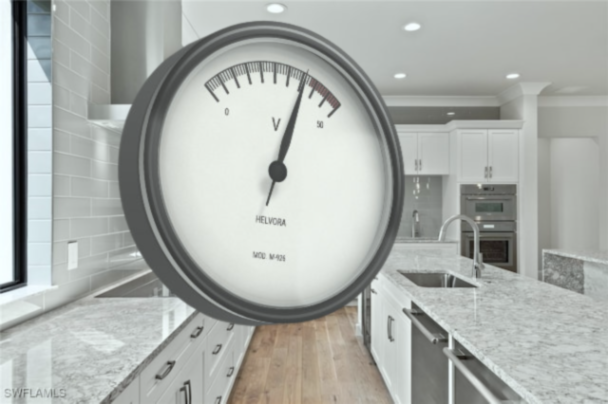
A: **35** V
